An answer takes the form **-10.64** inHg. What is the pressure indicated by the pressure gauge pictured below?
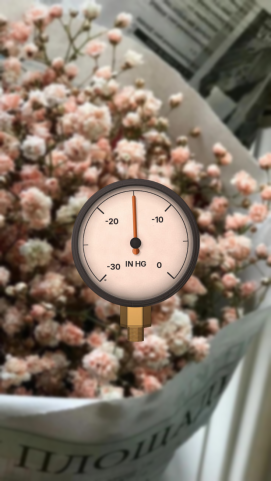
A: **-15** inHg
